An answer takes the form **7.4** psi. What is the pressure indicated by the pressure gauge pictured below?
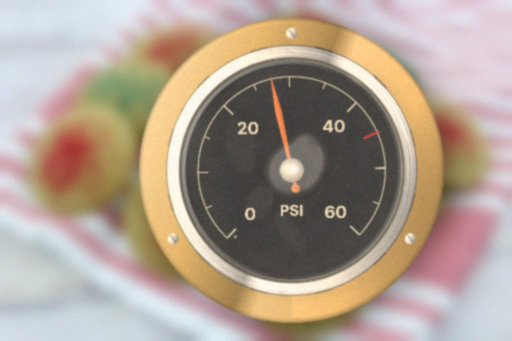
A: **27.5** psi
